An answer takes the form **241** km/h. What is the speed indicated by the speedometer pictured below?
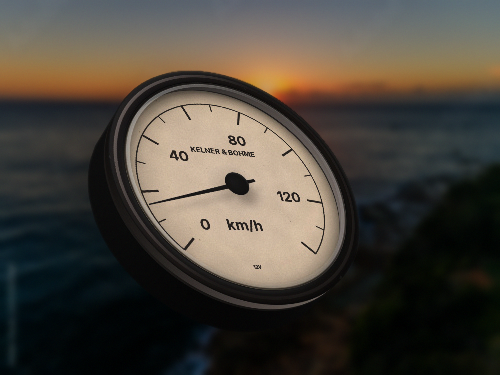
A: **15** km/h
